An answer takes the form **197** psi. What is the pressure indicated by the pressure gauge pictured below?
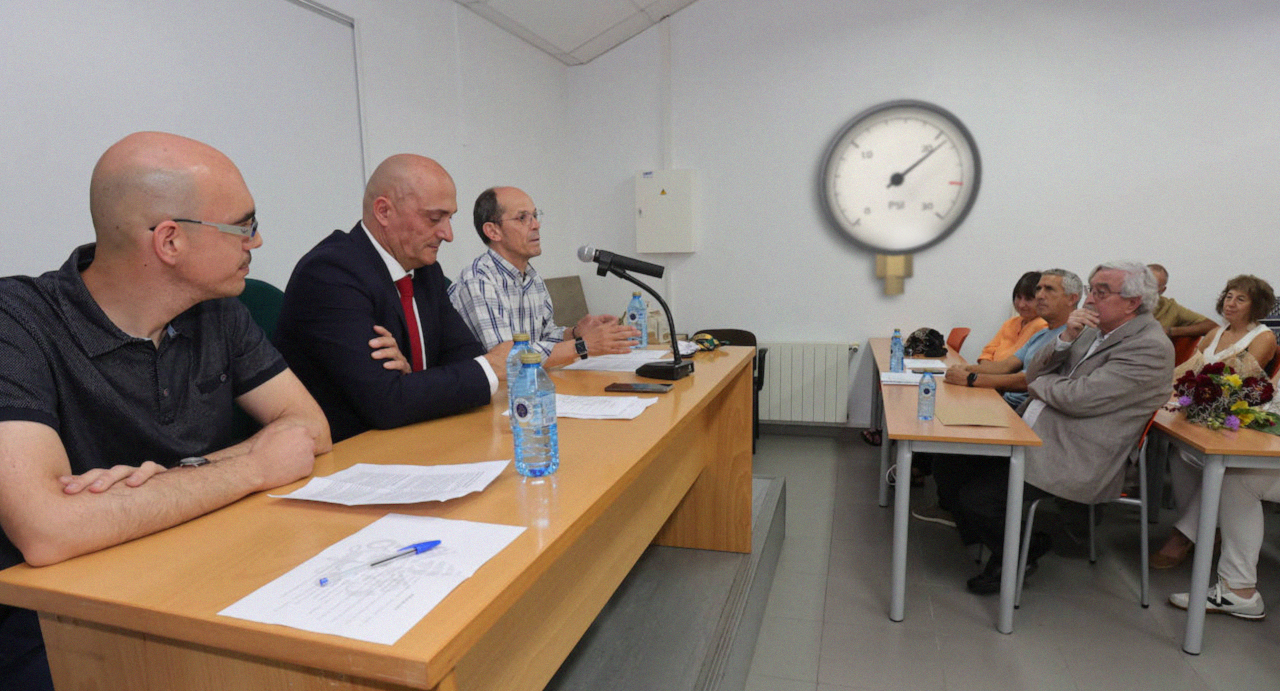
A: **21** psi
